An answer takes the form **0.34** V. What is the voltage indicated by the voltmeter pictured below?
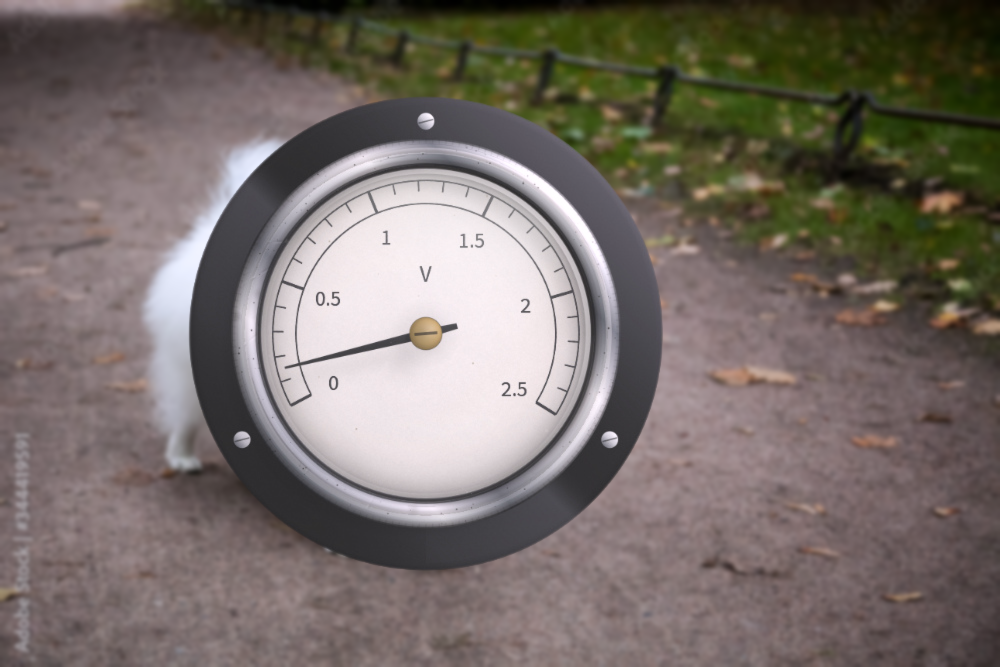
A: **0.15** V
